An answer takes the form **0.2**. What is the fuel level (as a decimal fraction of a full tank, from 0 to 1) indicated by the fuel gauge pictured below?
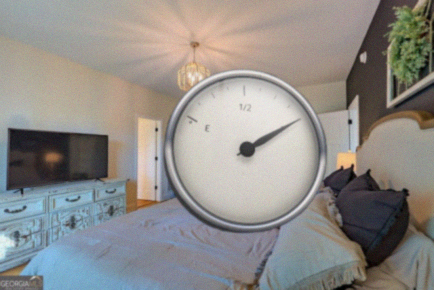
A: **1**
